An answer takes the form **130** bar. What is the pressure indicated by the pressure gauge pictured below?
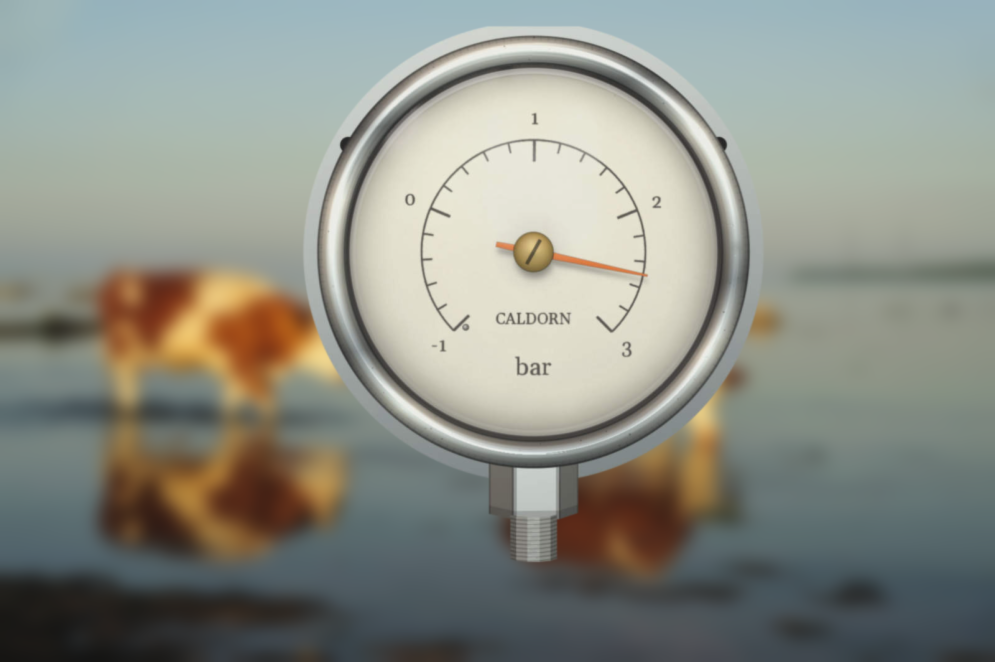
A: **2.5** bar
